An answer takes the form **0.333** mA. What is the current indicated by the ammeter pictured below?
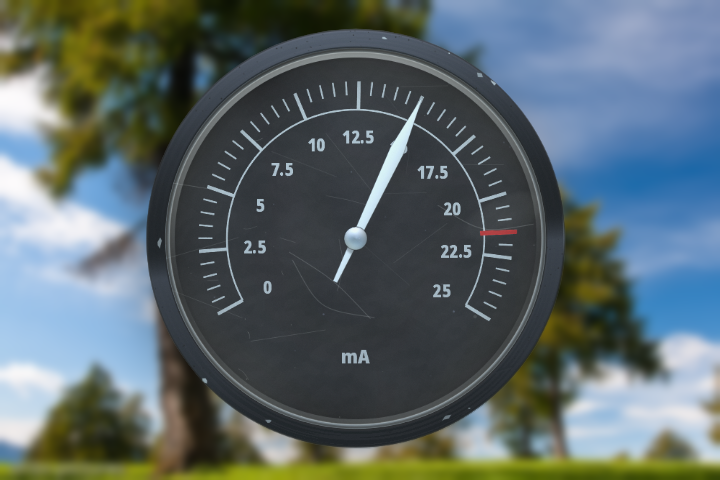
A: **15** mA
